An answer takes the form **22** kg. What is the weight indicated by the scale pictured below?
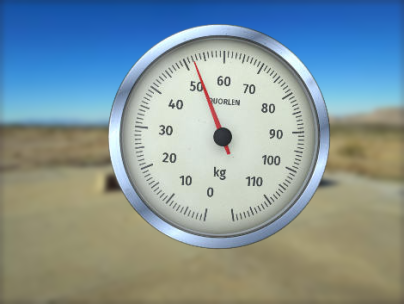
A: **52** kg
